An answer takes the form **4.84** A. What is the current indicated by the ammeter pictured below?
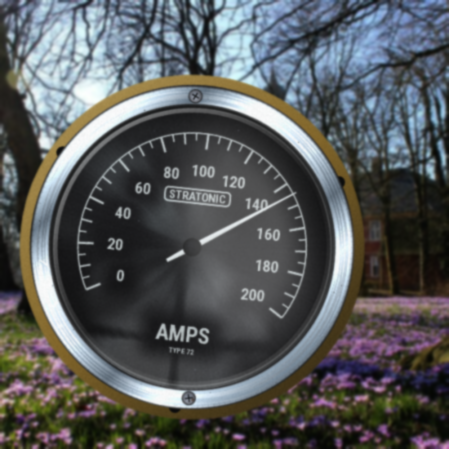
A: **145** A
